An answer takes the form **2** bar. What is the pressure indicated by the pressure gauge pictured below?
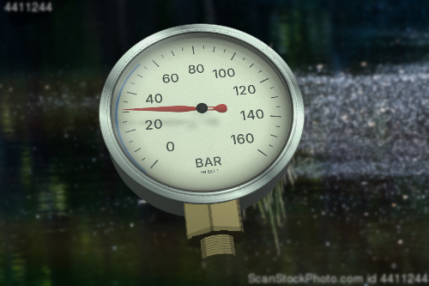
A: **30** bar
